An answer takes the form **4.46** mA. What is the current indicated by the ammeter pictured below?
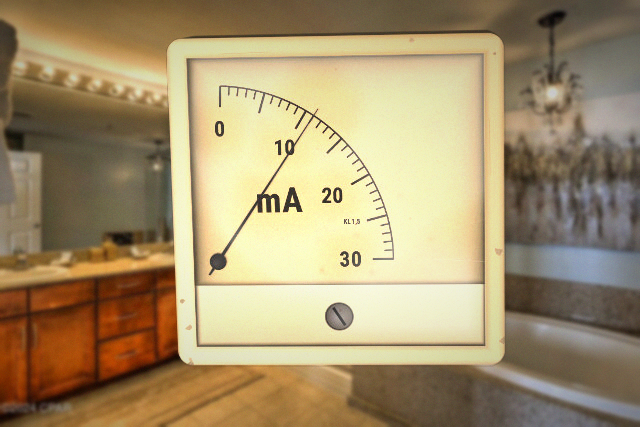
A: **11** mA
